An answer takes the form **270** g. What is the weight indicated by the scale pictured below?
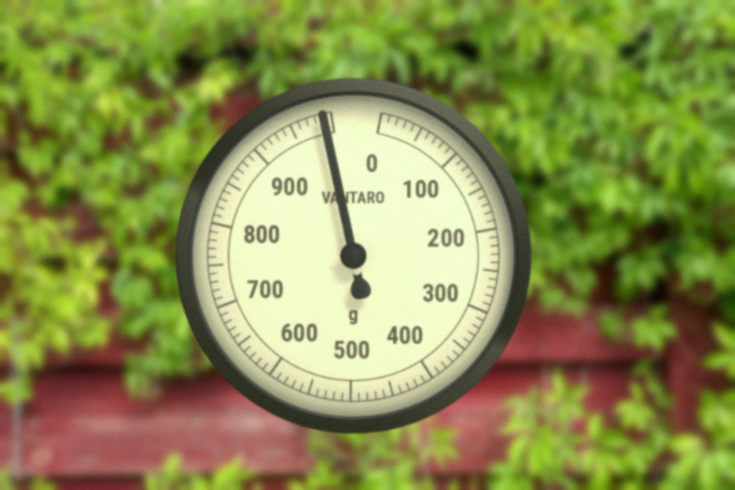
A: **990** g
